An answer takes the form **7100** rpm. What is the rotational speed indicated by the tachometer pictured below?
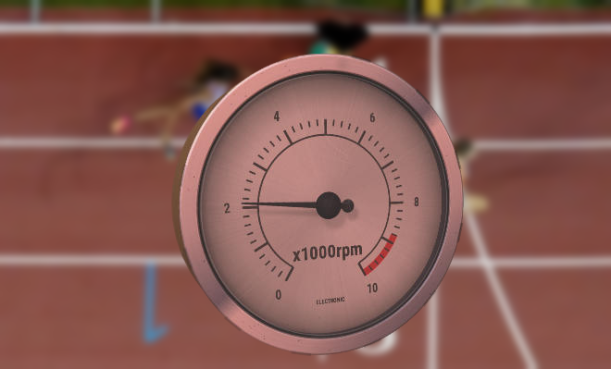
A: **2100** rpm
